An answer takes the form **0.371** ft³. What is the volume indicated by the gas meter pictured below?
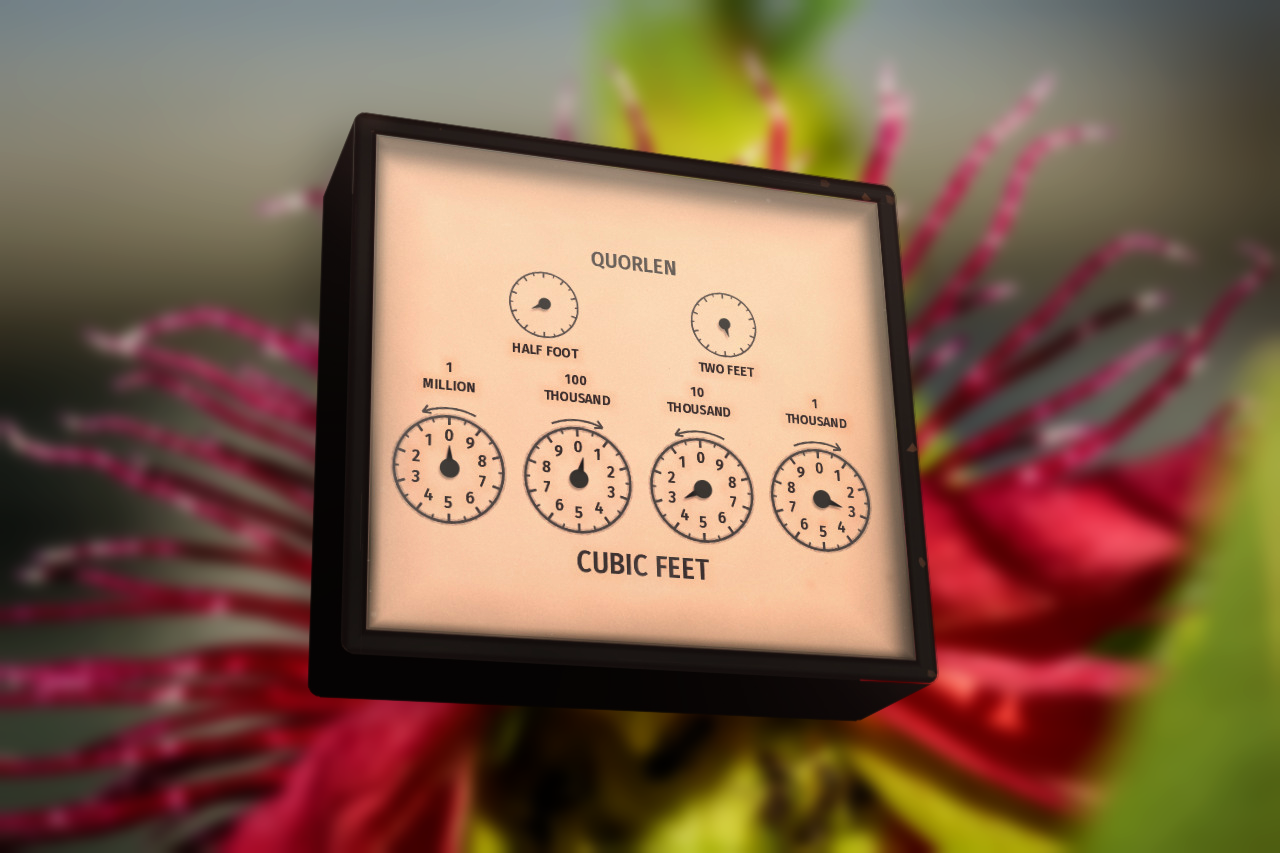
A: **3300** ft³
